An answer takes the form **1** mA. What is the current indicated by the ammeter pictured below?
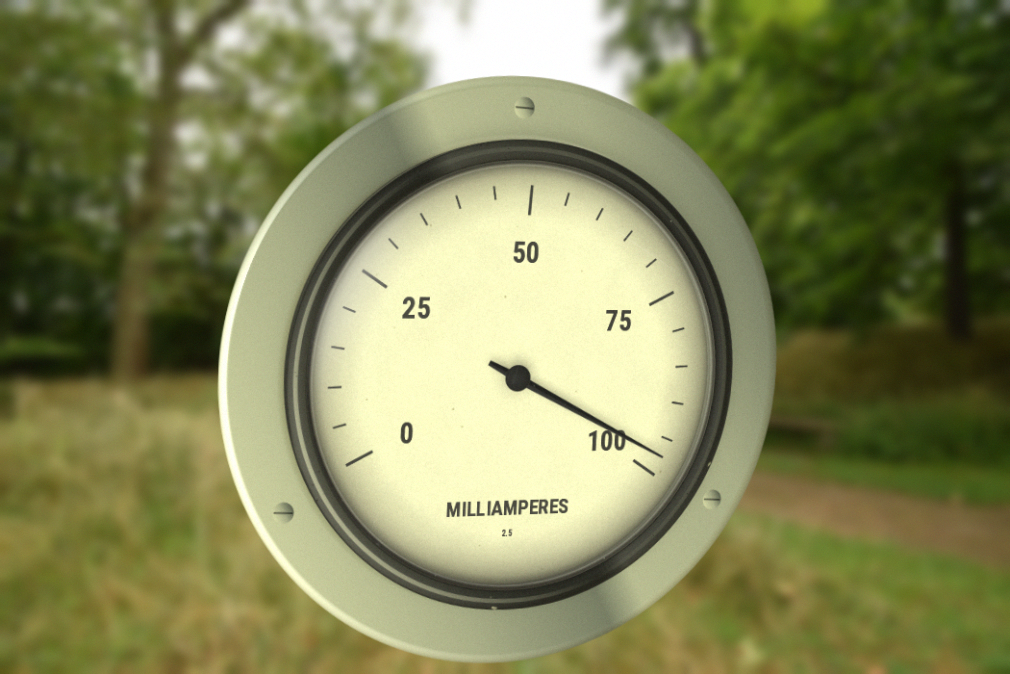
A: **97.5** mA
